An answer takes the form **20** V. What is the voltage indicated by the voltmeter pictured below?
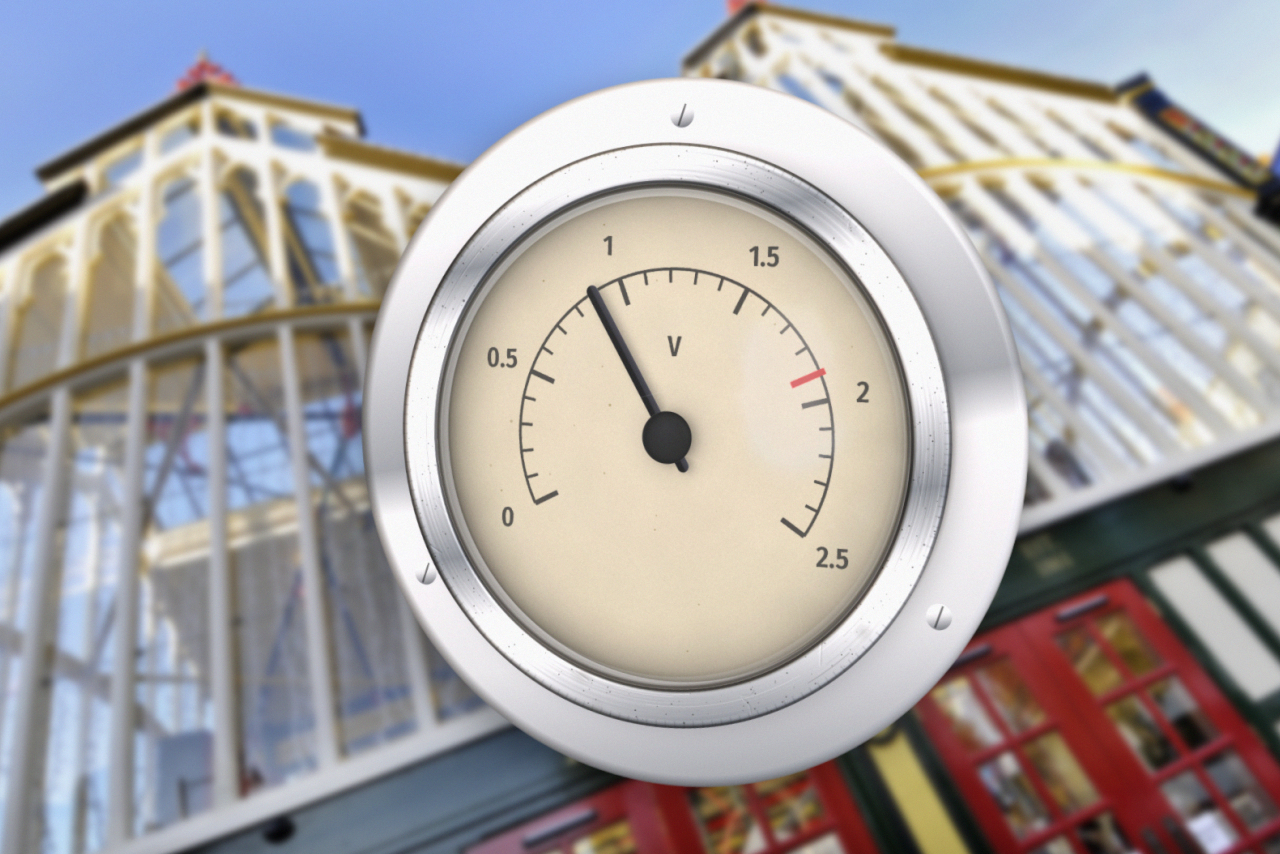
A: **0.9** V
